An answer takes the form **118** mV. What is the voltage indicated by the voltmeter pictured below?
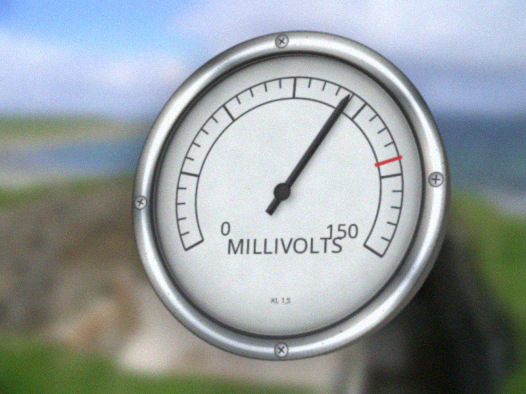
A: **95** mV
